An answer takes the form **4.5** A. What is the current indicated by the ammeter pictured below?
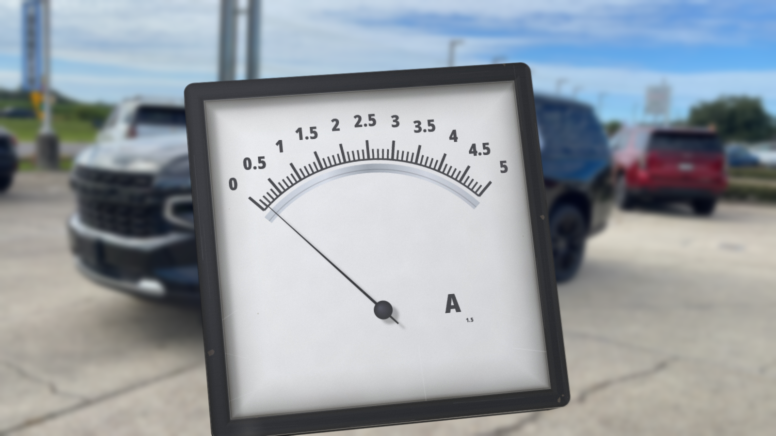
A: **0.1** A
